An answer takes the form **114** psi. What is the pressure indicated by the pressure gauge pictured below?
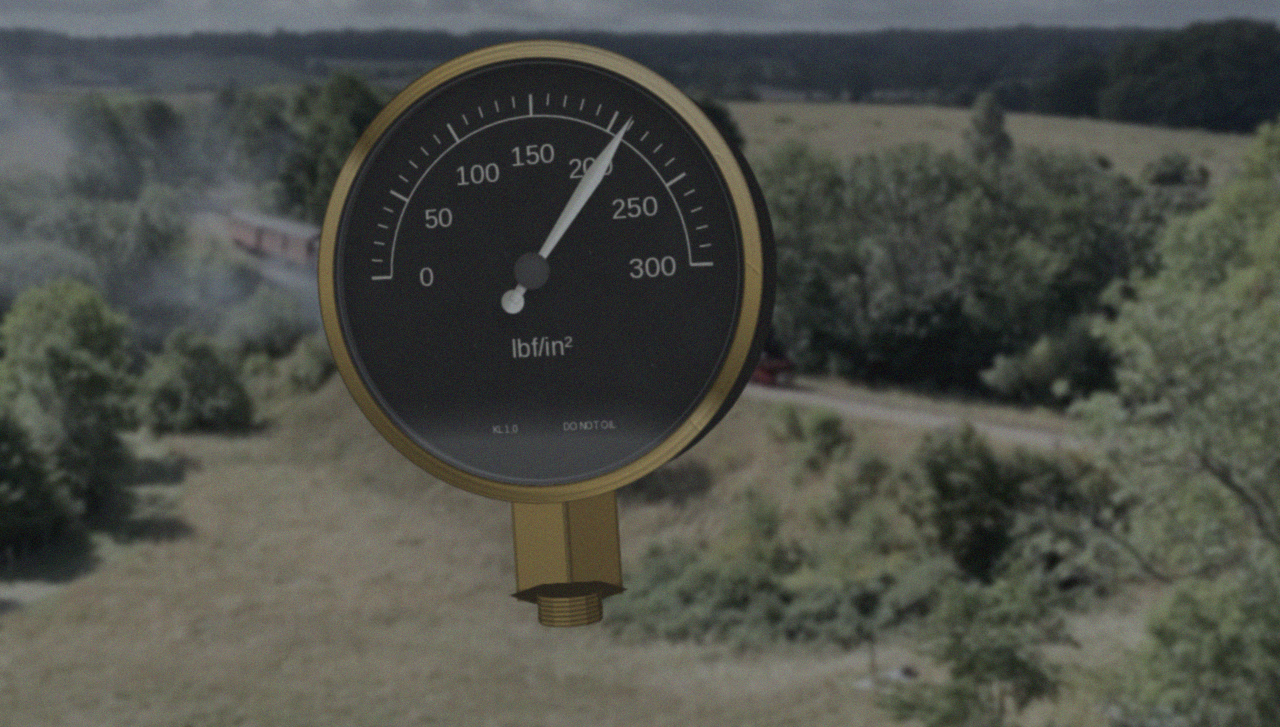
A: **210** psi
